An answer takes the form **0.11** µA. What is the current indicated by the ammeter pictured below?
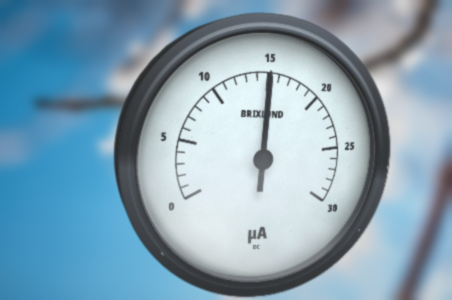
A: **15** µA
